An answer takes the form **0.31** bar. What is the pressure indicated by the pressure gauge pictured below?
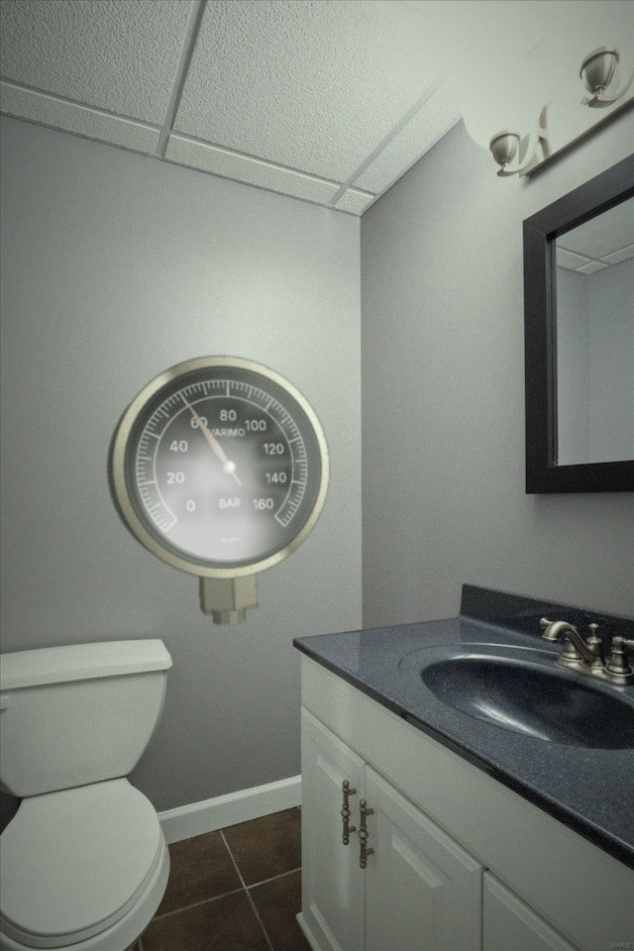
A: **60** bar
